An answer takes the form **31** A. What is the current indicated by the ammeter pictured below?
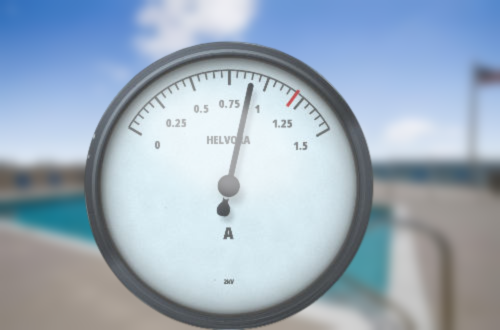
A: **0.9** A
